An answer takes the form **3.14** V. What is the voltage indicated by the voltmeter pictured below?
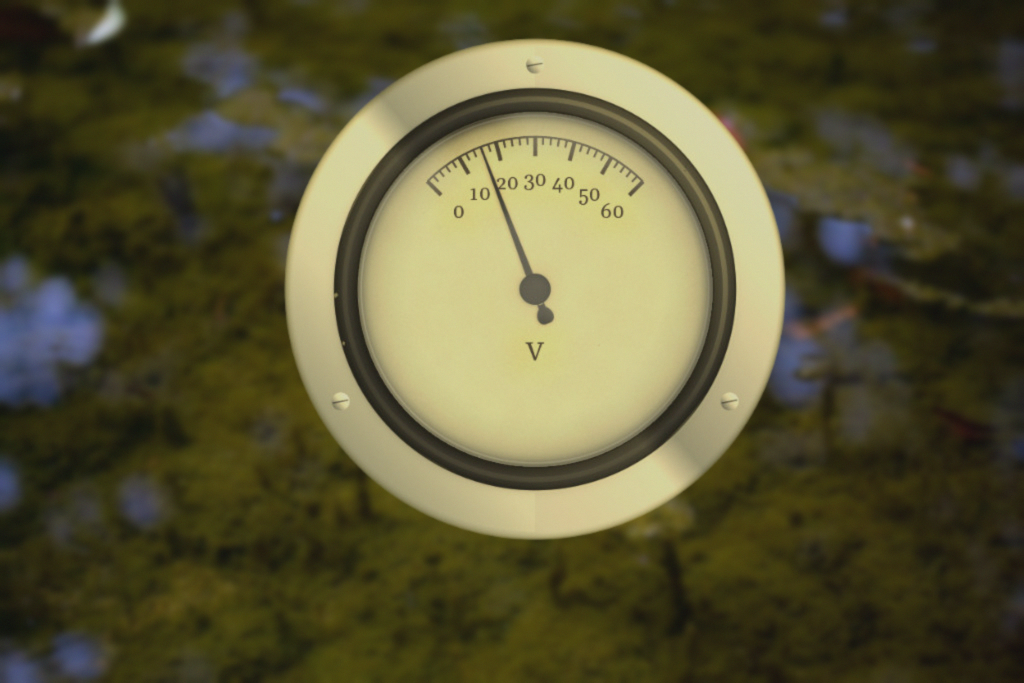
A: **16** V
